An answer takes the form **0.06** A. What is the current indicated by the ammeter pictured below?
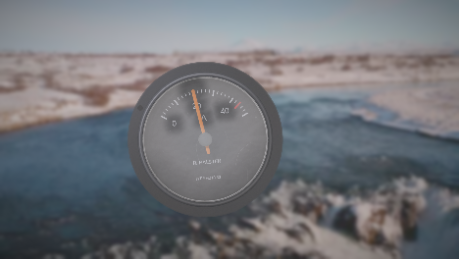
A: **20** A
